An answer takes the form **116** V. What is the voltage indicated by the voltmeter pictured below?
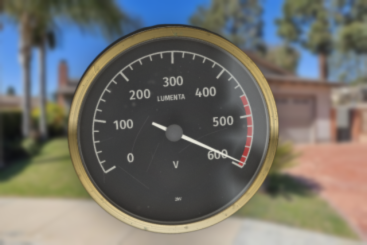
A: **590** V
